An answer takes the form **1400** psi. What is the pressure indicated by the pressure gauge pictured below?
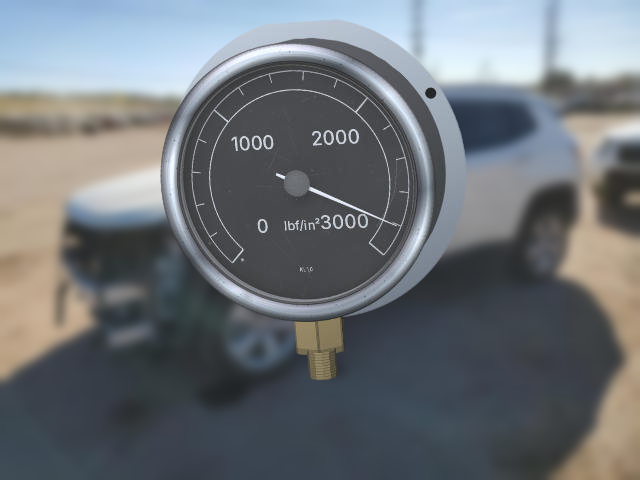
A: **2800** psi
